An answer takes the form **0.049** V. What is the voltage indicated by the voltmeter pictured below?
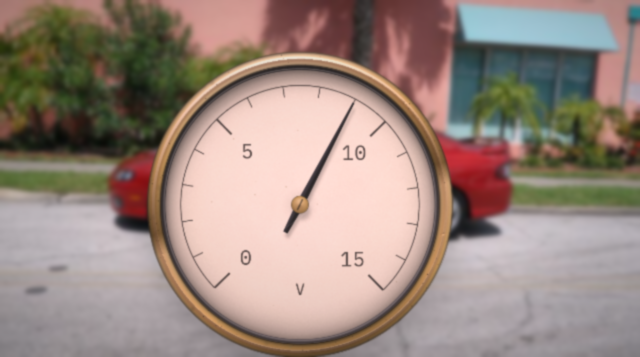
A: **9** V
